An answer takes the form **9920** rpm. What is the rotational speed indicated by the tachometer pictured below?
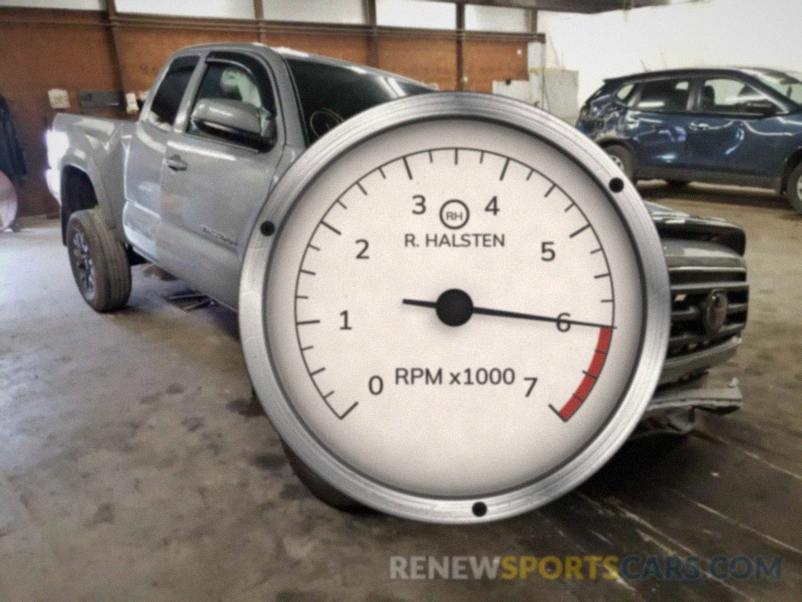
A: **6000** rpm
